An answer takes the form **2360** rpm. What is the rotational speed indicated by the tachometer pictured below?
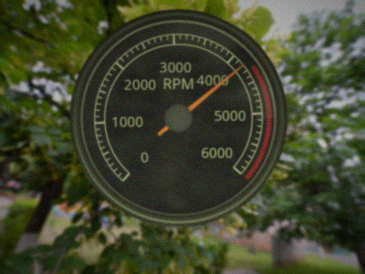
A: **4200** rpm
